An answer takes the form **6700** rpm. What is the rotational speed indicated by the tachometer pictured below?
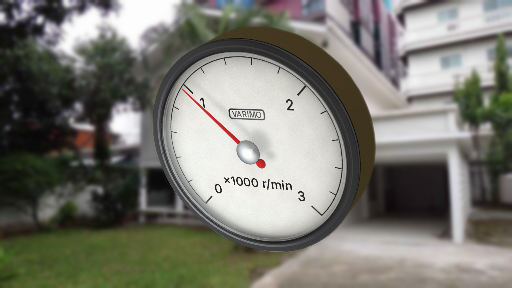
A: **1000** rpm
